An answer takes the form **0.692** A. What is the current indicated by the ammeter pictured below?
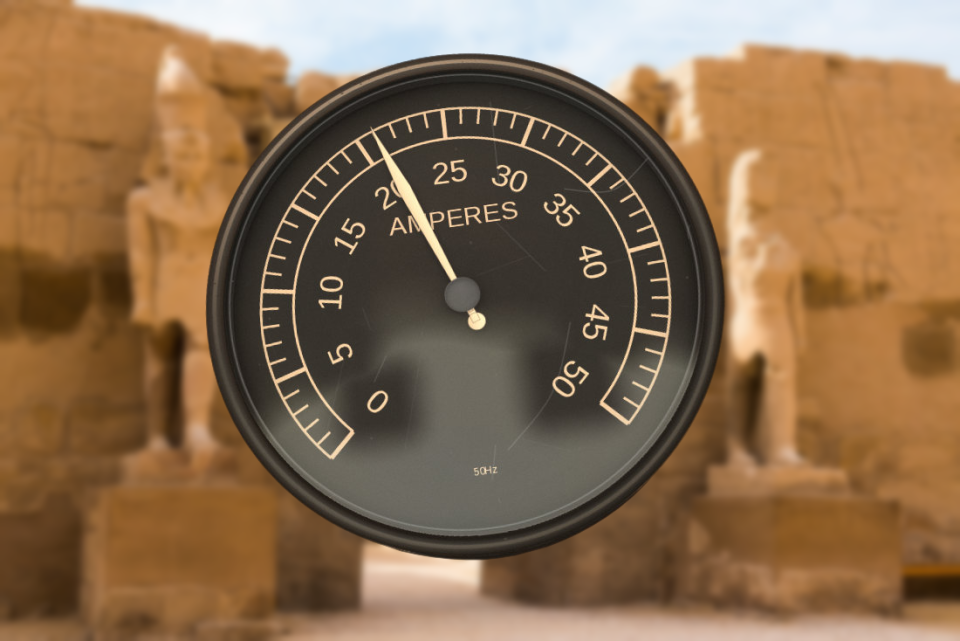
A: **21** A
